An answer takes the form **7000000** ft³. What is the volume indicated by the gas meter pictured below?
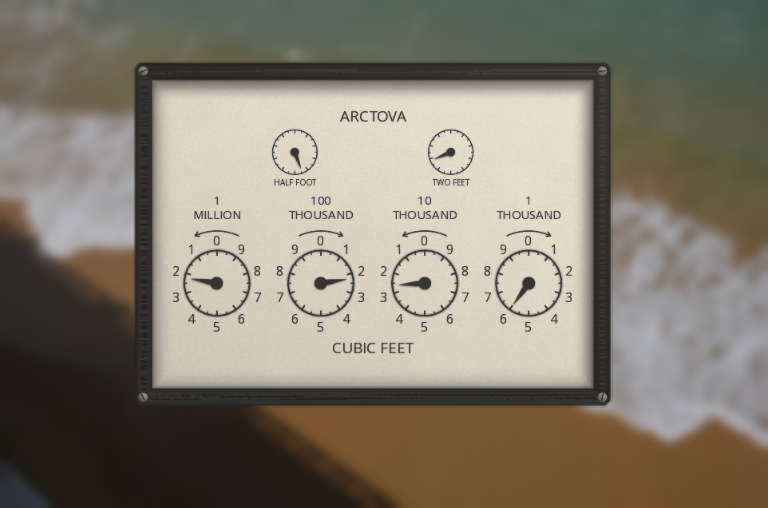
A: **222600** ft³
